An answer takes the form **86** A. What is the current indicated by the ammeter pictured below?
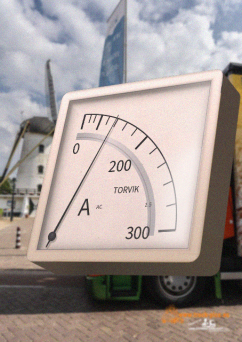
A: **140** A
